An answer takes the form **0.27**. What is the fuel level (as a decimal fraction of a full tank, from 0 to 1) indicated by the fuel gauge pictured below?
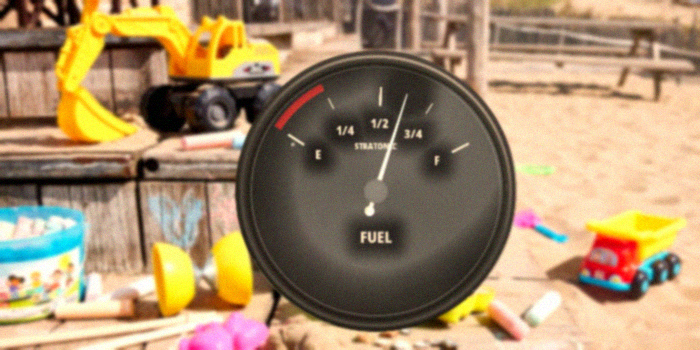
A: **0.625**
